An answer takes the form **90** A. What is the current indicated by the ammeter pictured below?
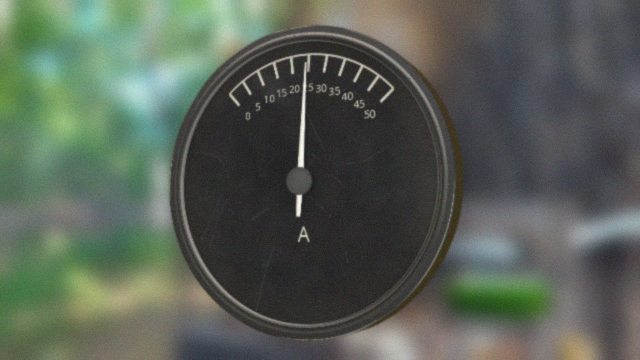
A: **25** A
